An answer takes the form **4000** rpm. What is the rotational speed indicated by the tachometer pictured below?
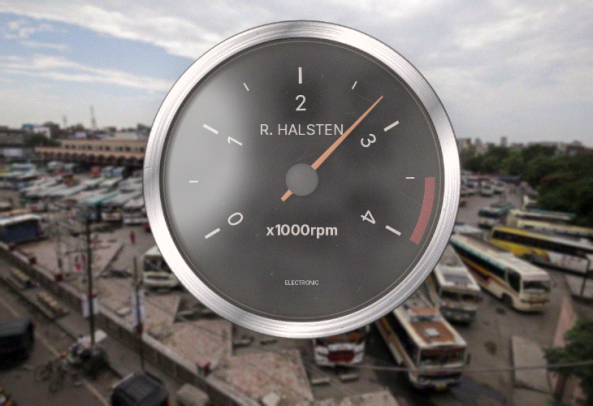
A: **2750** rpm
